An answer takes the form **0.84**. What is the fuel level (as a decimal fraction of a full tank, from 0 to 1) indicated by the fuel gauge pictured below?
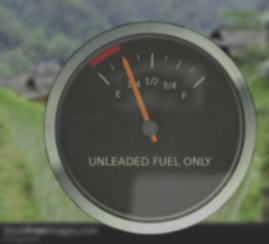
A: **0.25**
